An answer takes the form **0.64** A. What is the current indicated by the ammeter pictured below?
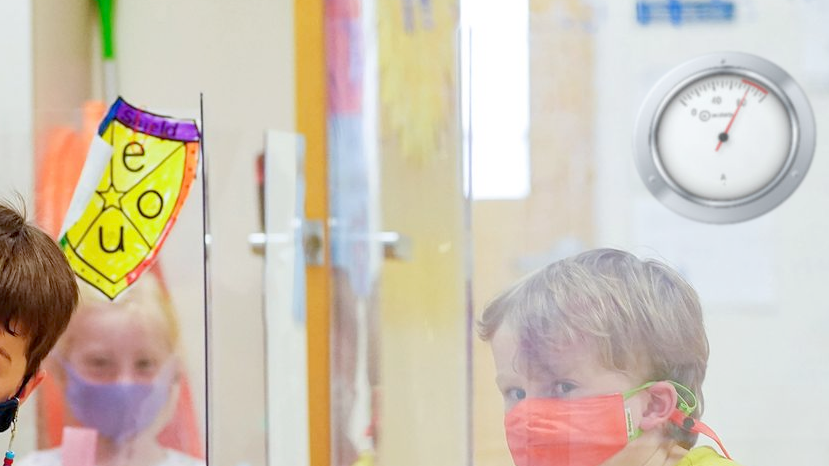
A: **80** A
